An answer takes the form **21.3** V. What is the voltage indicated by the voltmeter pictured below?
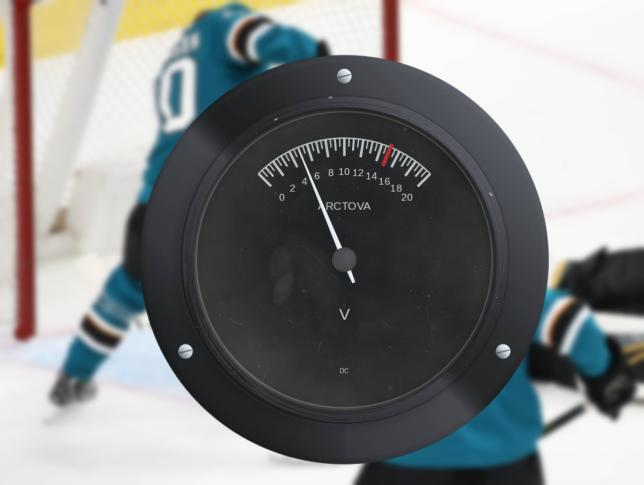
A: **5** V
